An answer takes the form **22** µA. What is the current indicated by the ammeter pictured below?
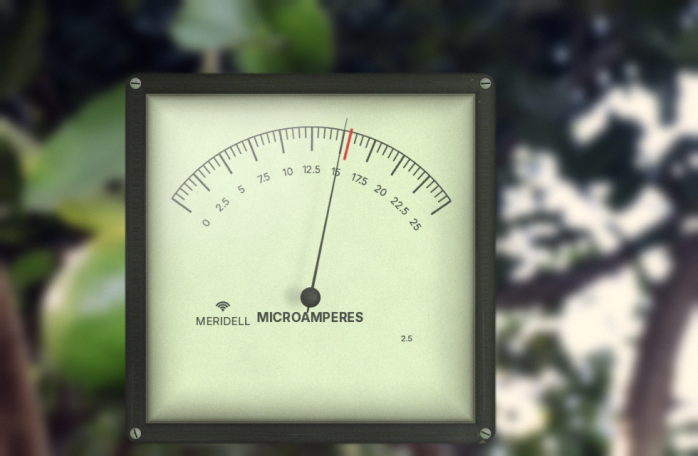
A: **15** µA
